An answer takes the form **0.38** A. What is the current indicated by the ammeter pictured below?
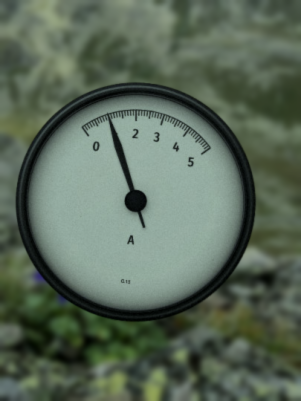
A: **1** A
